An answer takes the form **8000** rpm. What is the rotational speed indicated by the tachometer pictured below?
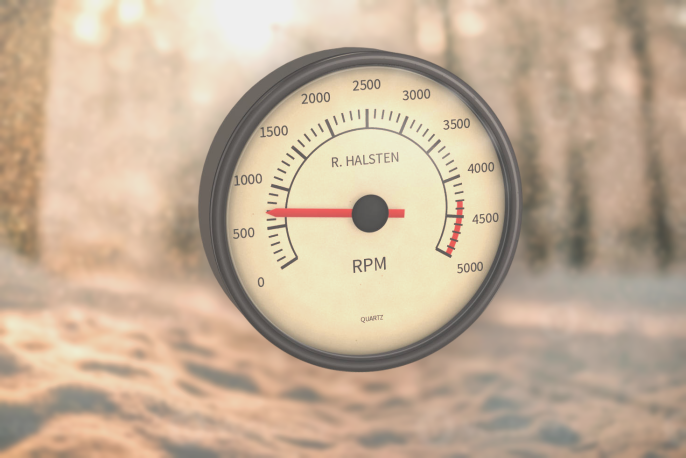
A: **700** rpm
